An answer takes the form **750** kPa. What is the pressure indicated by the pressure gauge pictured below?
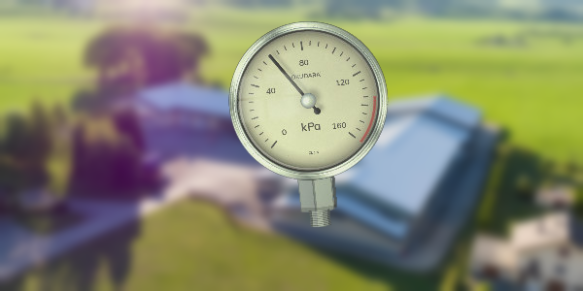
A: **60** kPa
